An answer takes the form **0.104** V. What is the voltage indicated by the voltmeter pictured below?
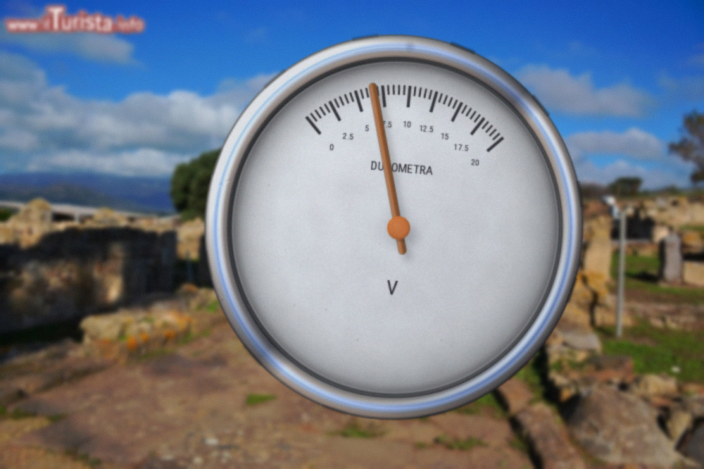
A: **6.5** V
